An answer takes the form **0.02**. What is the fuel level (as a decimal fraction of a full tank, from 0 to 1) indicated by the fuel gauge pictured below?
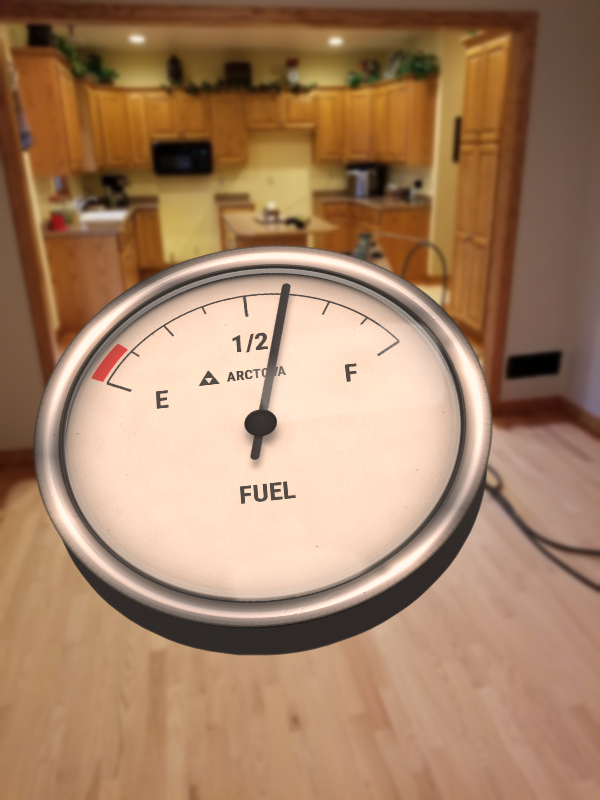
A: **0.625**
